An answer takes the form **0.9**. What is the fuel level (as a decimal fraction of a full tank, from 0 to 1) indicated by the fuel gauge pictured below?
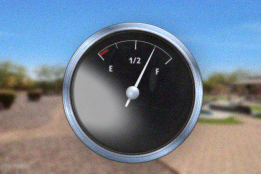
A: **0.75**
